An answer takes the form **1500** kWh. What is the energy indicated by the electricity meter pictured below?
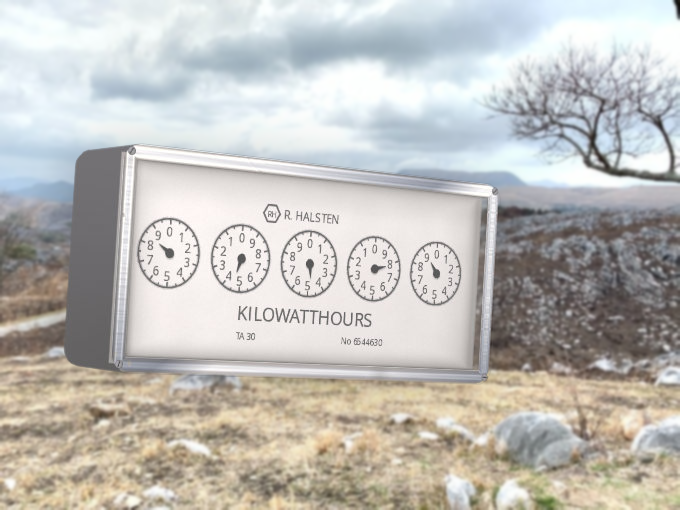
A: **84479** kWh
